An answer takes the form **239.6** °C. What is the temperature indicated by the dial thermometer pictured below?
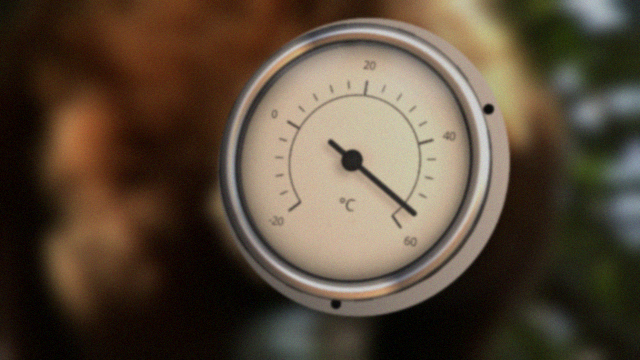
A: **56** °C
